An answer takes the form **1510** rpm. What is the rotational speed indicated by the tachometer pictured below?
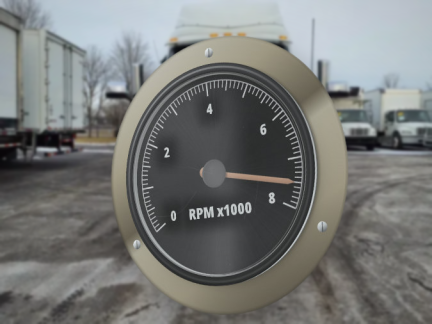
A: **7500** rpm
